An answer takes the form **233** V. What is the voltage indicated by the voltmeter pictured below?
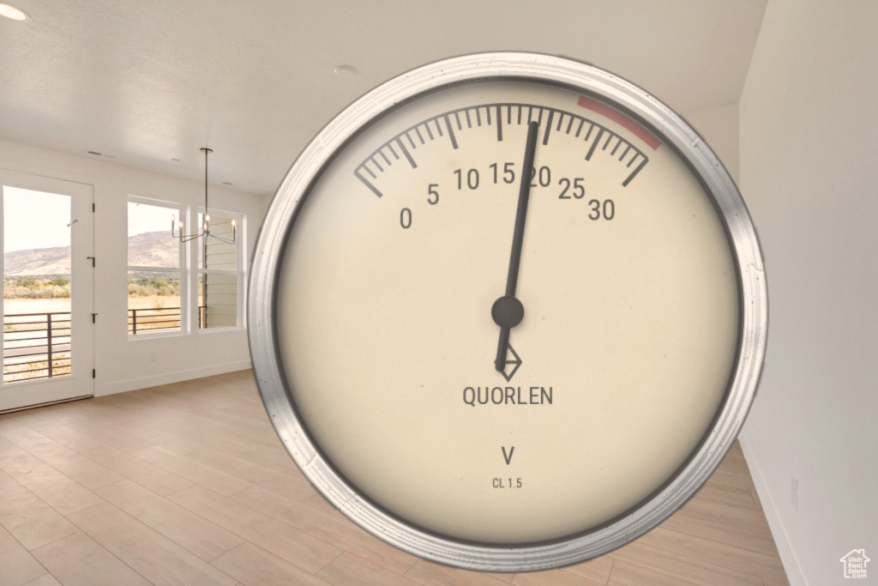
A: **18.5** V
